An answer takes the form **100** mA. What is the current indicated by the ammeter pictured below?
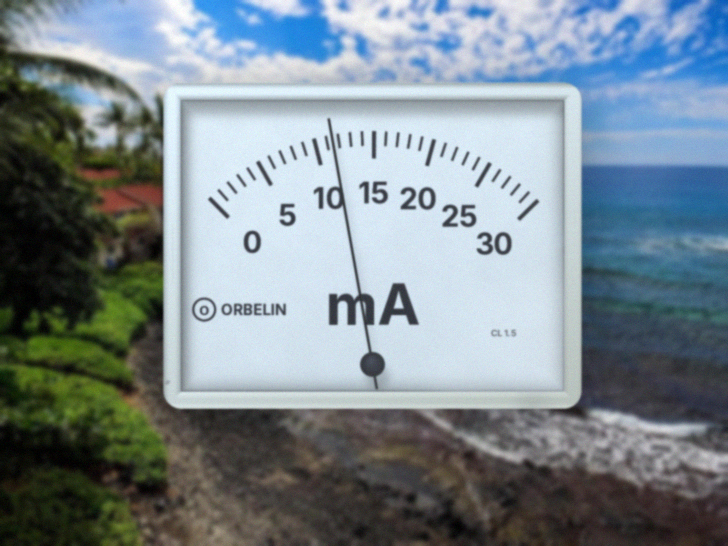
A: **11.5** mA
